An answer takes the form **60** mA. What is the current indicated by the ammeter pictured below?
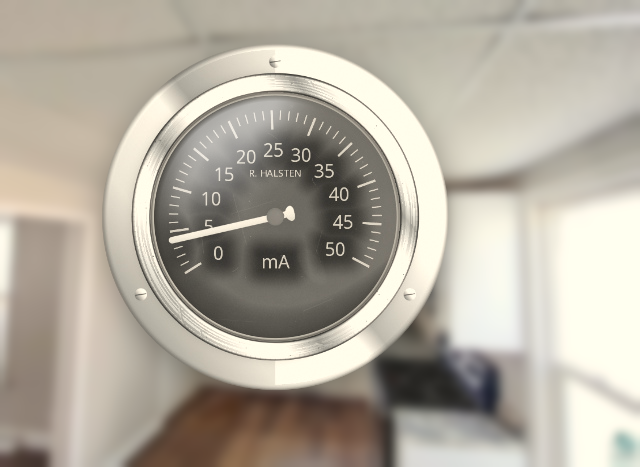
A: **4** mA
